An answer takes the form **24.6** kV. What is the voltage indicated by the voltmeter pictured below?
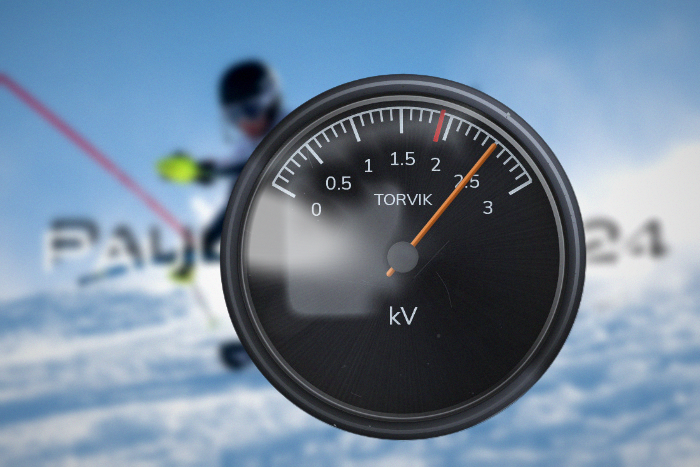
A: **2.5** kV
